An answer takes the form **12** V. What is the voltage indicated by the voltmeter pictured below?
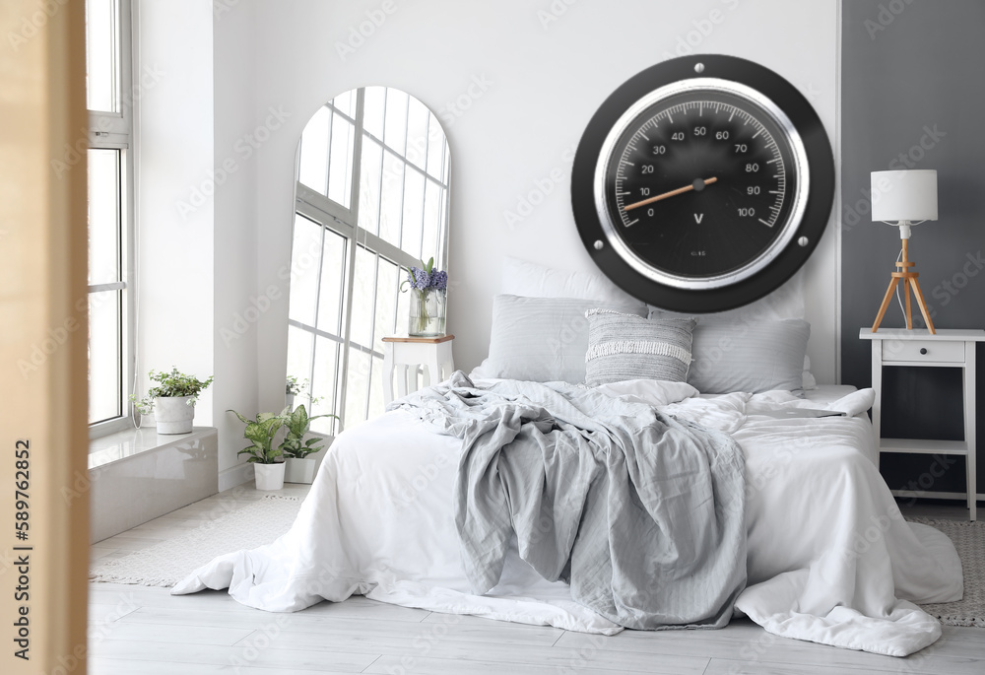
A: **5** V
